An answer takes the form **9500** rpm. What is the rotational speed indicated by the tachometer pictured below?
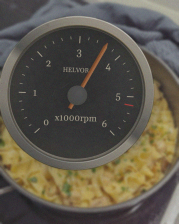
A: **3600** rpm
